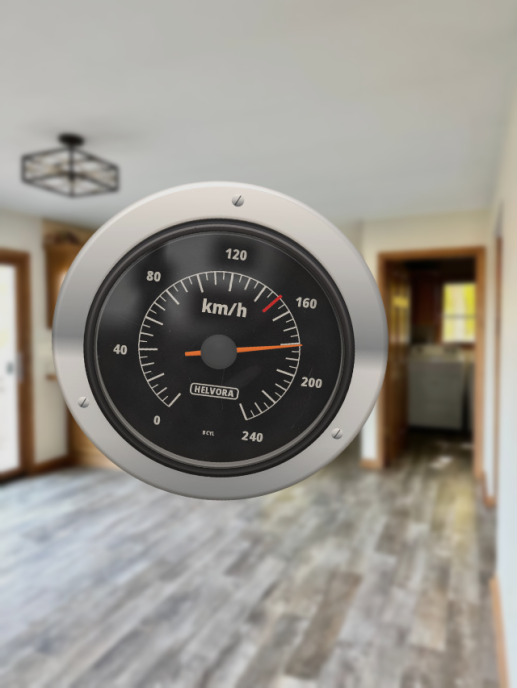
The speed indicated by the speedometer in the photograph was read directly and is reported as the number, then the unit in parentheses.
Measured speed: 180 (km/h)
